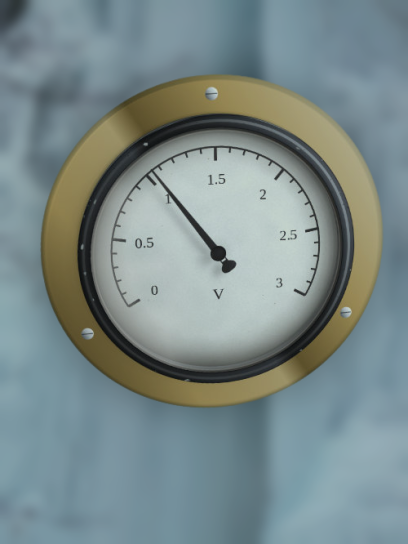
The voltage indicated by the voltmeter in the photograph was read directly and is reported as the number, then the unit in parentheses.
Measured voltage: 1.05 (V)
